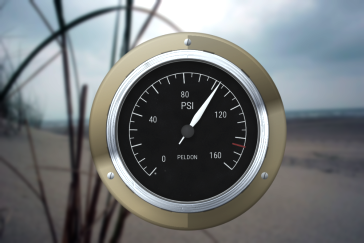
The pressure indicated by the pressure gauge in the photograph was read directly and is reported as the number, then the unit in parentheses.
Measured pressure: 102.5 (psi)
